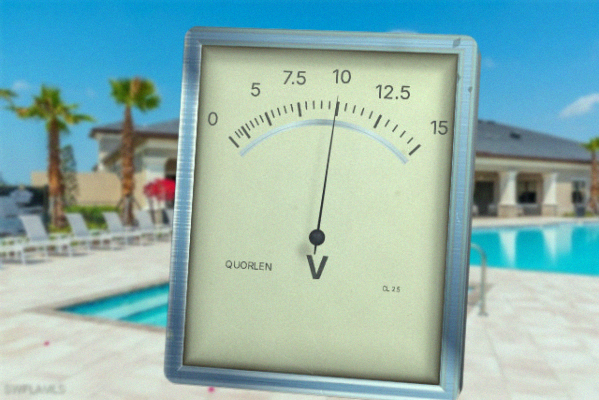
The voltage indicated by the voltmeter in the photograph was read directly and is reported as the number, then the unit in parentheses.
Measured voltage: 10 (V)
